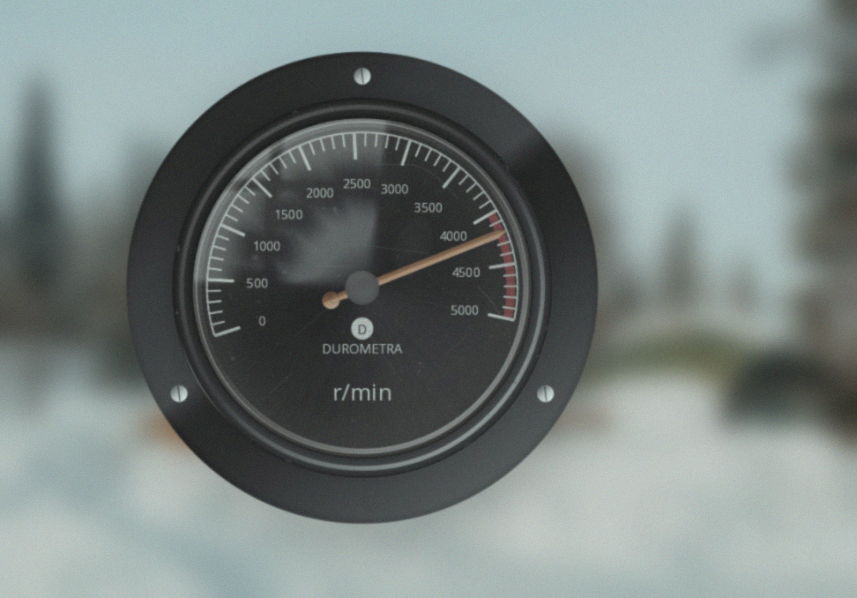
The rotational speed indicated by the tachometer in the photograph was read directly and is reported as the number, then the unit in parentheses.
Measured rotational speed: 4200 (rpm)
